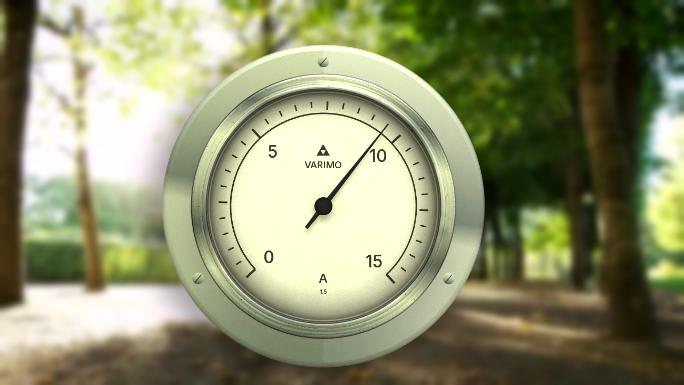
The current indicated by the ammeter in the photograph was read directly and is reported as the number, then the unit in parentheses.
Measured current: 9.5 (A)
